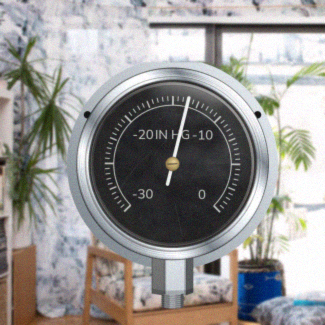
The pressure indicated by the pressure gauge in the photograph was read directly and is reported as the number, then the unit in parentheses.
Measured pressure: -13.5 (inHg)
